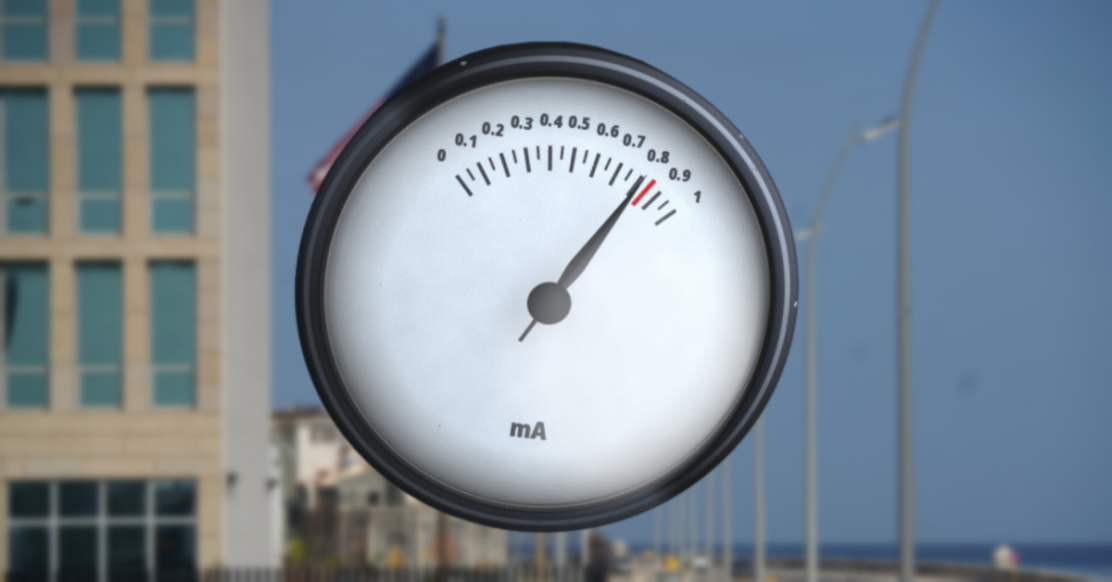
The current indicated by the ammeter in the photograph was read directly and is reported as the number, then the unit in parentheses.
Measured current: 0.8 (mA)
